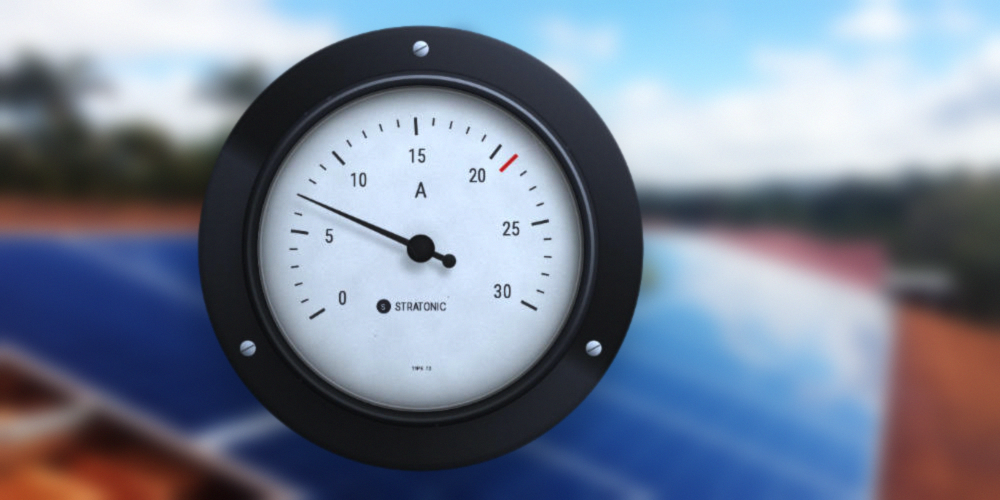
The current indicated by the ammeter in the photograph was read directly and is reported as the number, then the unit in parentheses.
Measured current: 7 (A)
